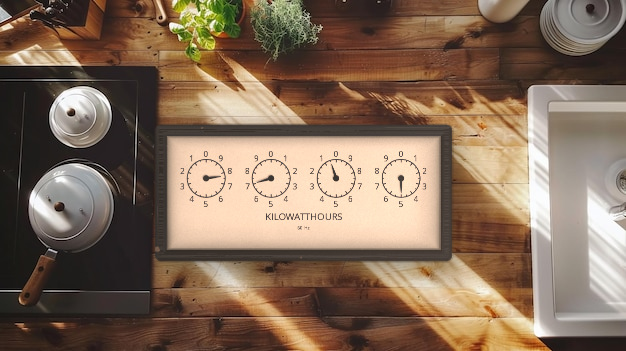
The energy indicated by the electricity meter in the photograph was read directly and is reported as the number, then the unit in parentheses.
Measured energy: 7705 (kWh)
